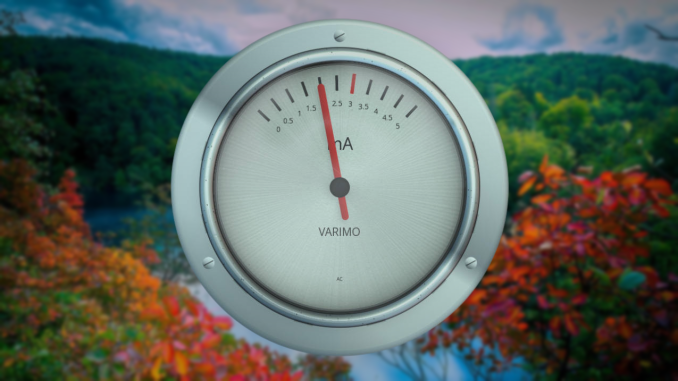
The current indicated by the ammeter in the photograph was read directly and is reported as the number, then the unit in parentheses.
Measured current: 2 (mA)
